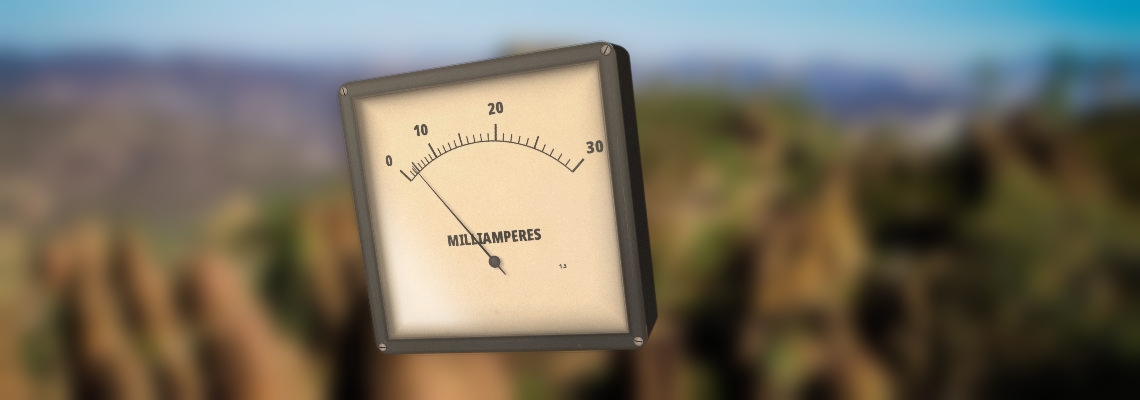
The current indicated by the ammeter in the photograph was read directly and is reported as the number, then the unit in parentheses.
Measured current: 5 (mA)
